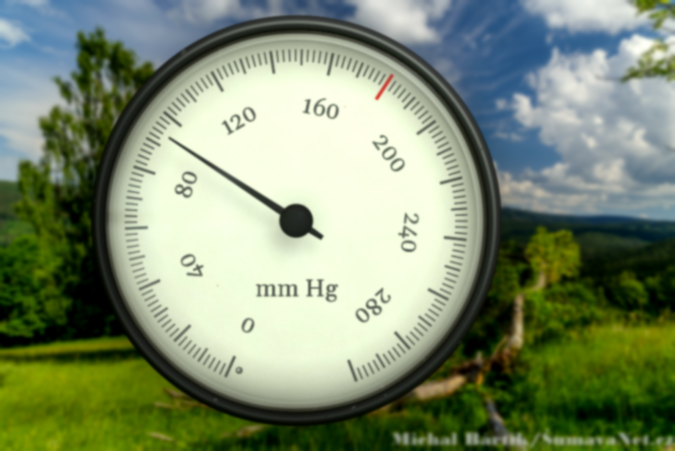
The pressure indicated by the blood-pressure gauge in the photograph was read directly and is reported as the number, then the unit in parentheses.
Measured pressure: 94 (mmHg)
